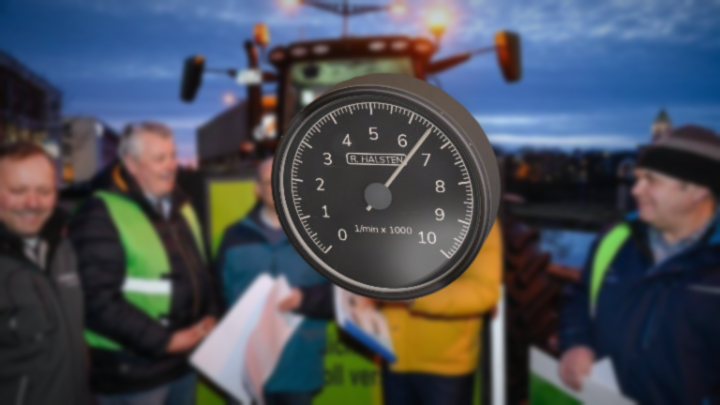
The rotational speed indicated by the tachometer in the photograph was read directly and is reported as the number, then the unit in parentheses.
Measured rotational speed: 6500 (rpm)
